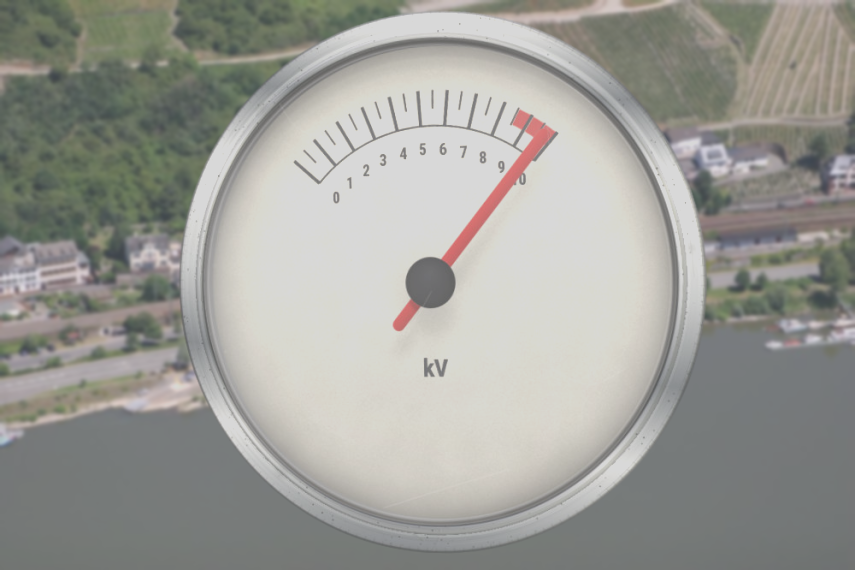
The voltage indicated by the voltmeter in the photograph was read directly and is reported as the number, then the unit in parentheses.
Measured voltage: 9.75 (kV)
